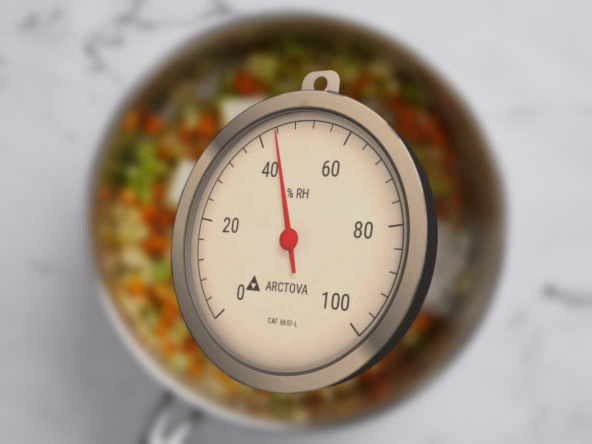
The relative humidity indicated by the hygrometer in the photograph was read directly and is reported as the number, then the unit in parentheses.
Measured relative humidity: 44 (%)
